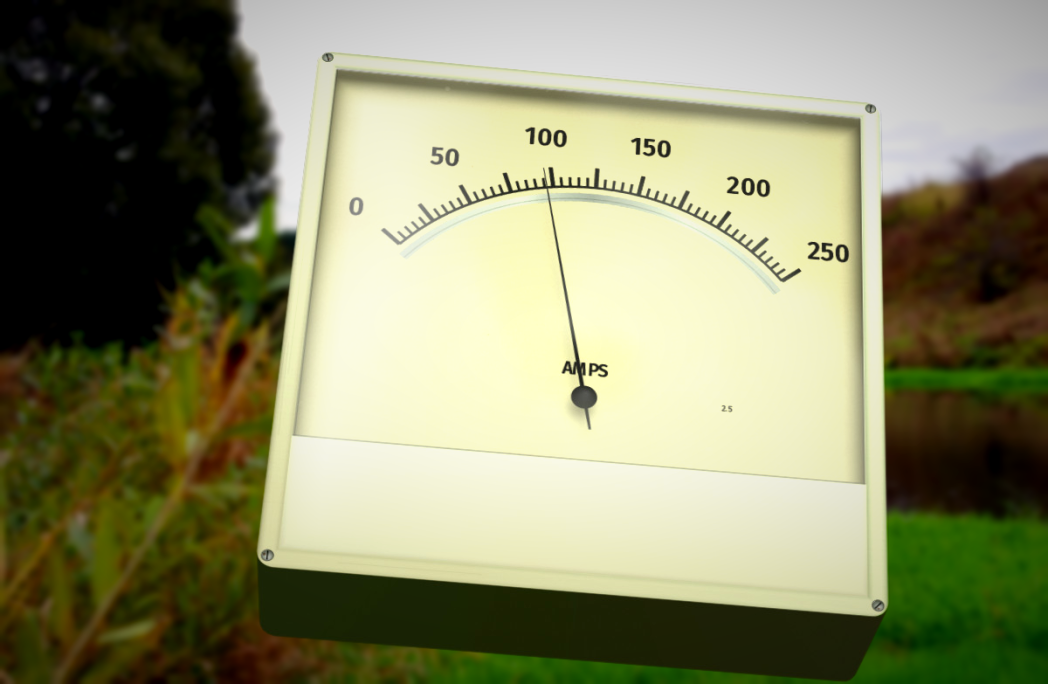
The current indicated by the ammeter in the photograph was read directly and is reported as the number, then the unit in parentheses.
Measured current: 95 (A)
